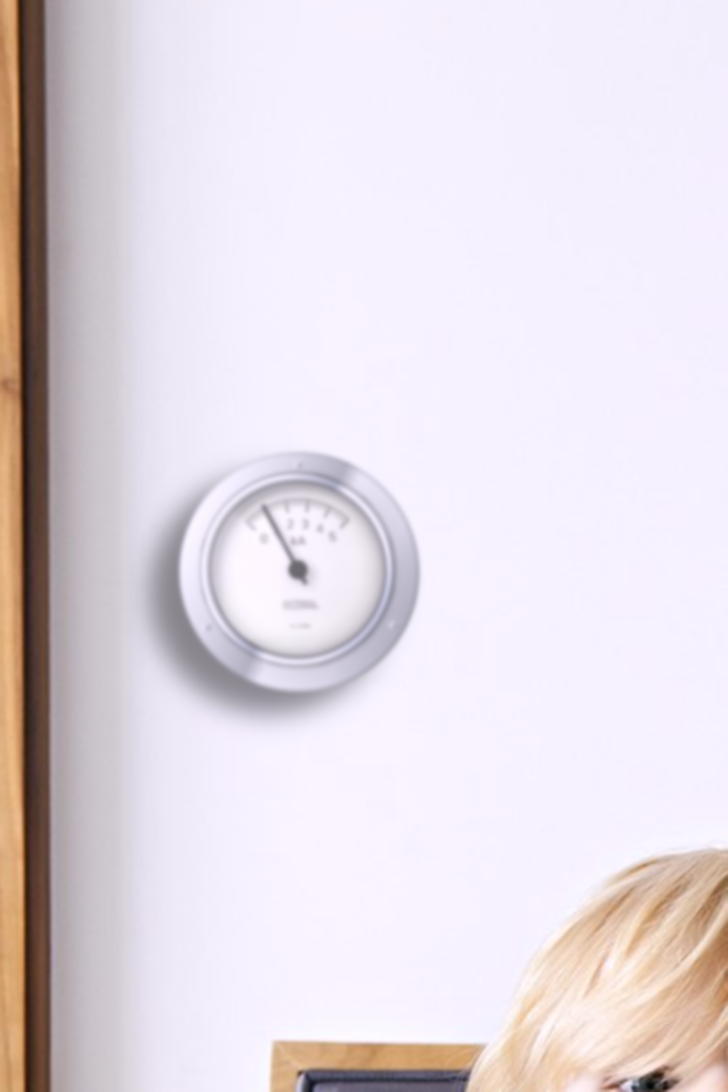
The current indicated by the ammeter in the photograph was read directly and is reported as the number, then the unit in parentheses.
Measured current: 1 (kA)
